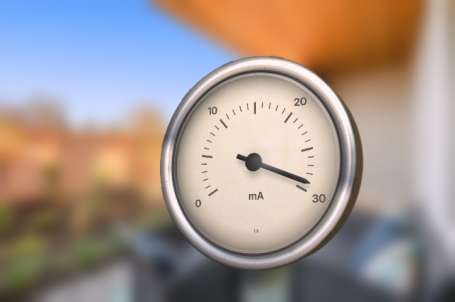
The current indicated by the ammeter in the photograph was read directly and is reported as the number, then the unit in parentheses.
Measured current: 29 (mA)
